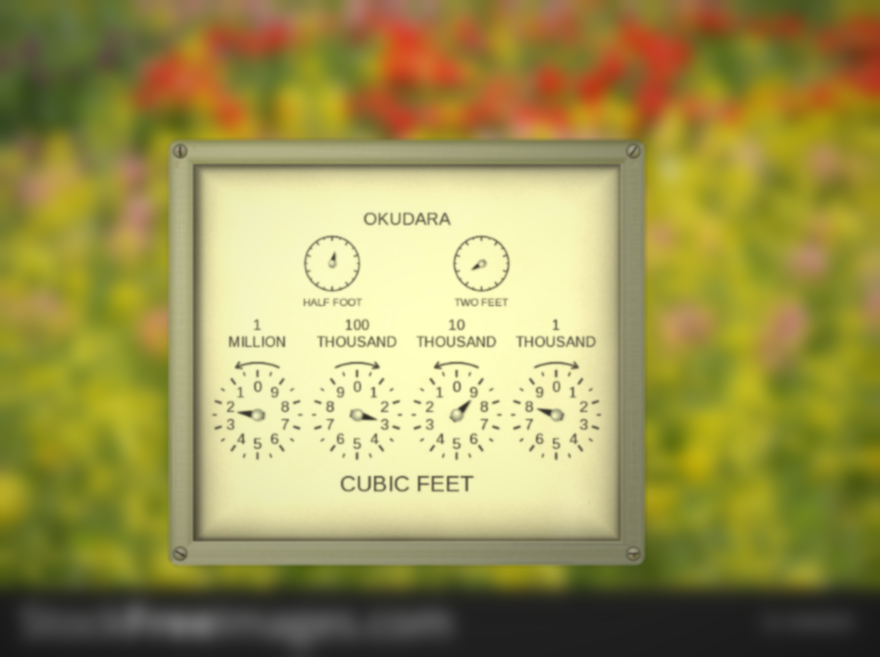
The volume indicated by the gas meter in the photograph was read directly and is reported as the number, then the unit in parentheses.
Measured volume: 228800 (ft³)
